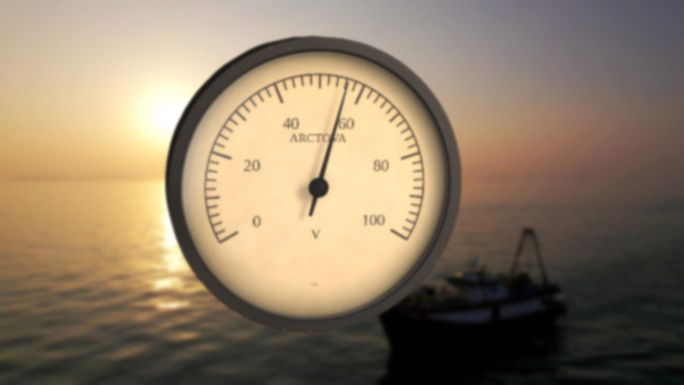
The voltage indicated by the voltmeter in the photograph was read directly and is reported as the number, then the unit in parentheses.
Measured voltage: 56 (V)
